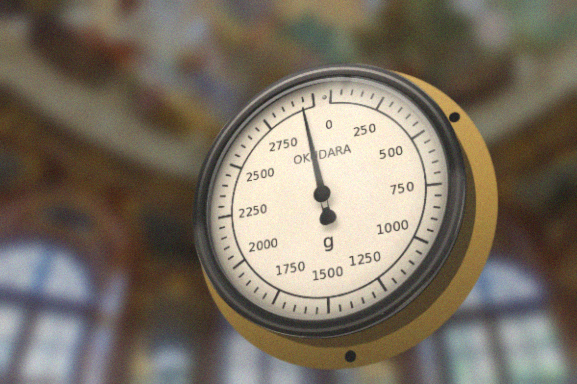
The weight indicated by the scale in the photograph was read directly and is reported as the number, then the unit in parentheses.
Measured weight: 2950 (g)
